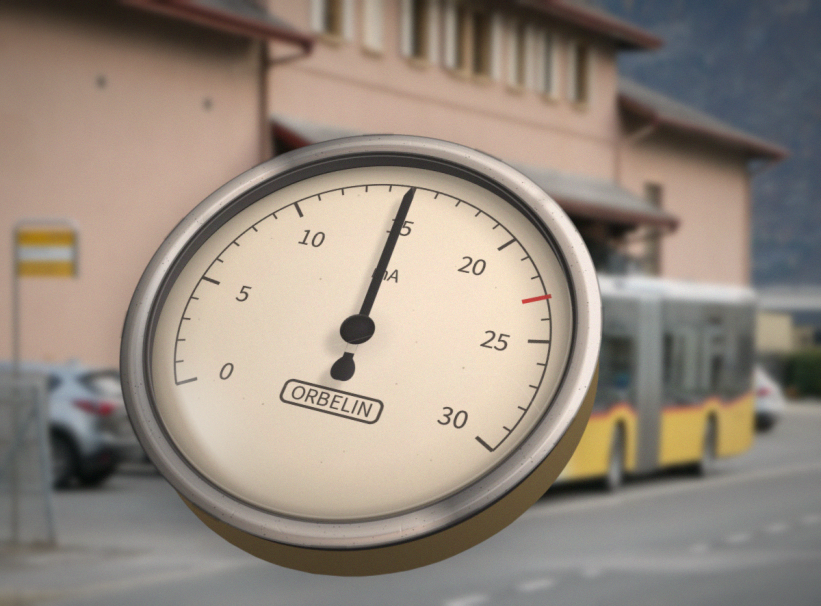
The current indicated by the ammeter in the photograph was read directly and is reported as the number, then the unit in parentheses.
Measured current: 15 (mA)
